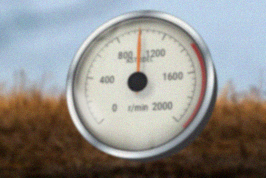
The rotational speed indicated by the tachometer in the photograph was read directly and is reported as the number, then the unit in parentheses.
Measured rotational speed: 1000 (rpm)
